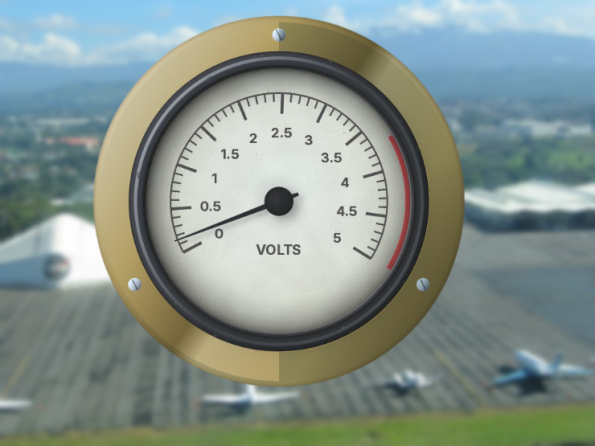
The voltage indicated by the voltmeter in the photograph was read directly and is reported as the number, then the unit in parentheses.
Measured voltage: 0.15 (V)
